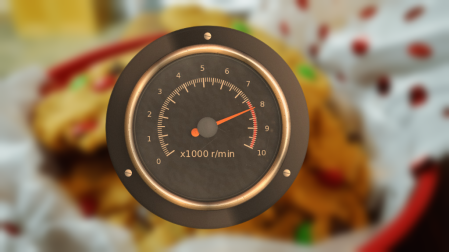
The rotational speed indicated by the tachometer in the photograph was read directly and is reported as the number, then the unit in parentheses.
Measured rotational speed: 8000 (rpm)
